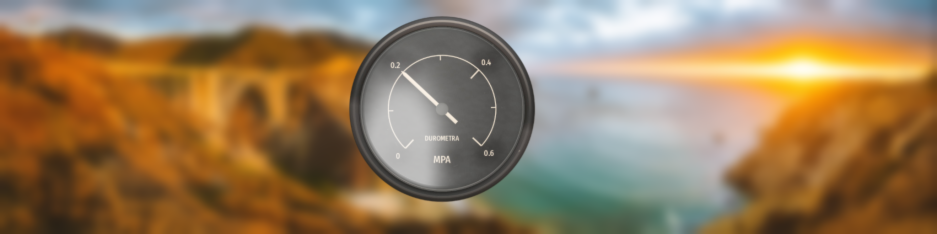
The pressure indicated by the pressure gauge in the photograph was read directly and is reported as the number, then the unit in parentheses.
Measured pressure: 0.2 (MPa)
